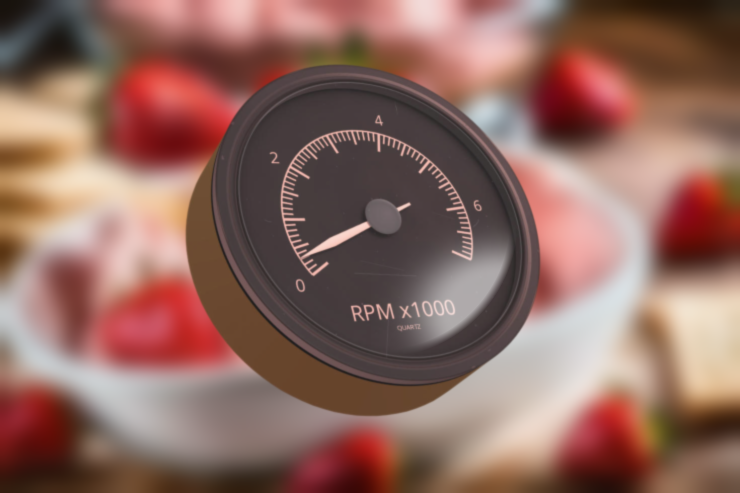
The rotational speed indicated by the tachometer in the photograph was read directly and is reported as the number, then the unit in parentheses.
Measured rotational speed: 300 (rpm)
